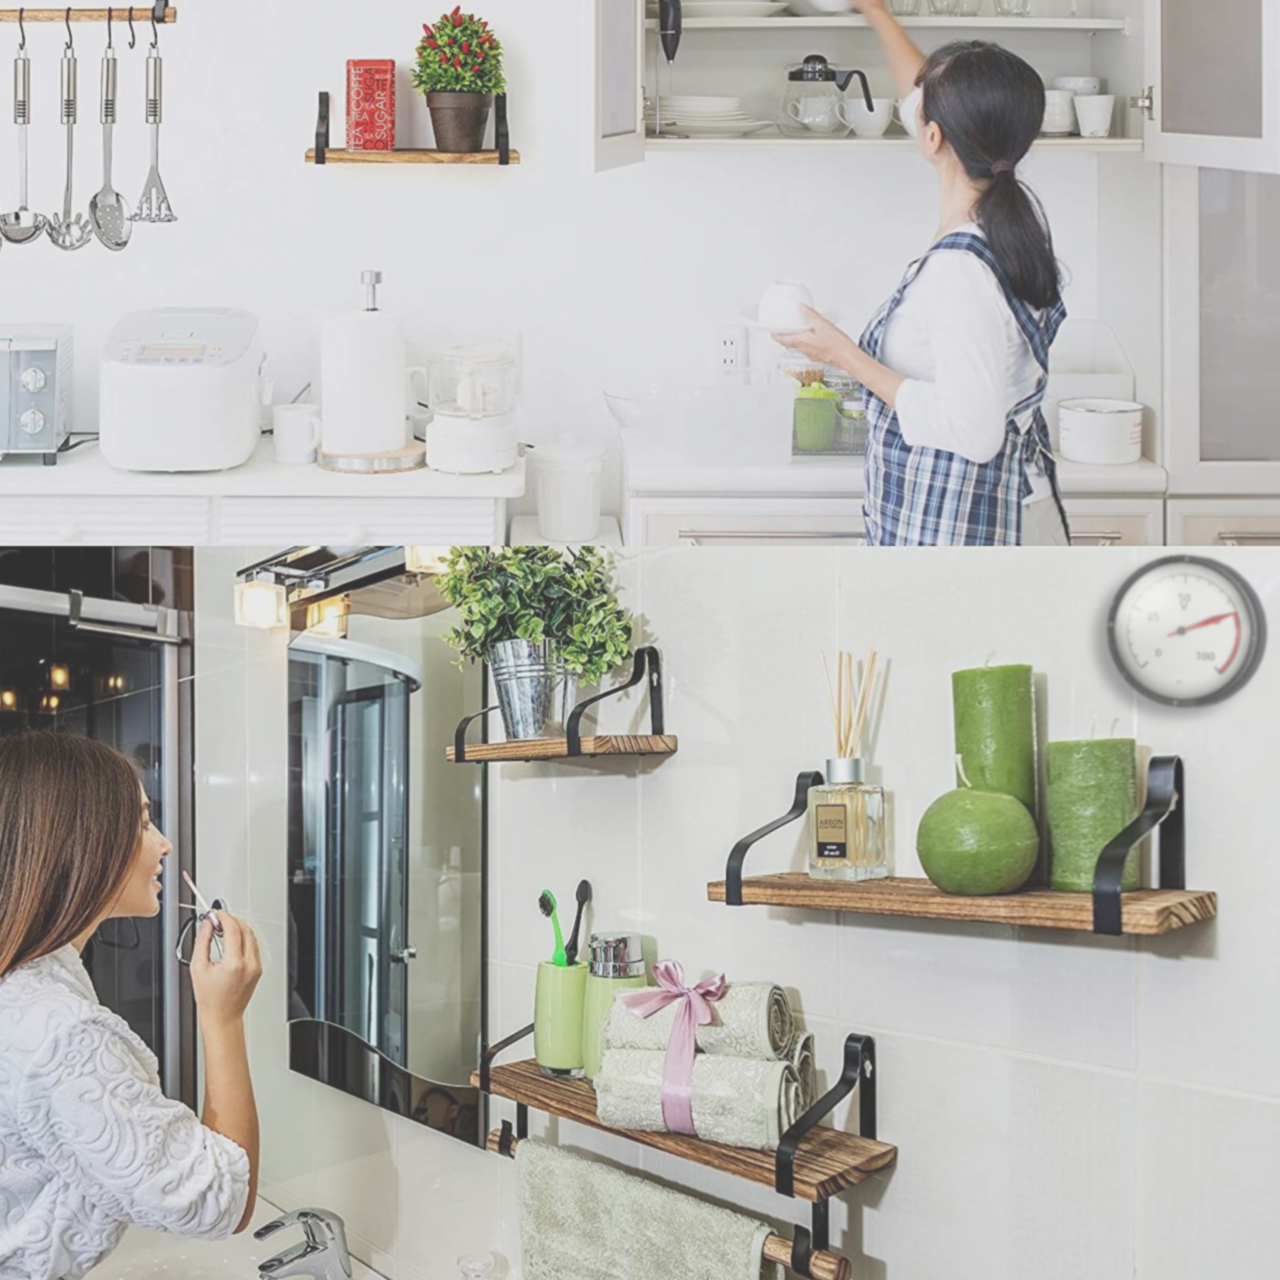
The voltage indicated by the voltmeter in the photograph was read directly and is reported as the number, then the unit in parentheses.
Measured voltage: 75 (V)
